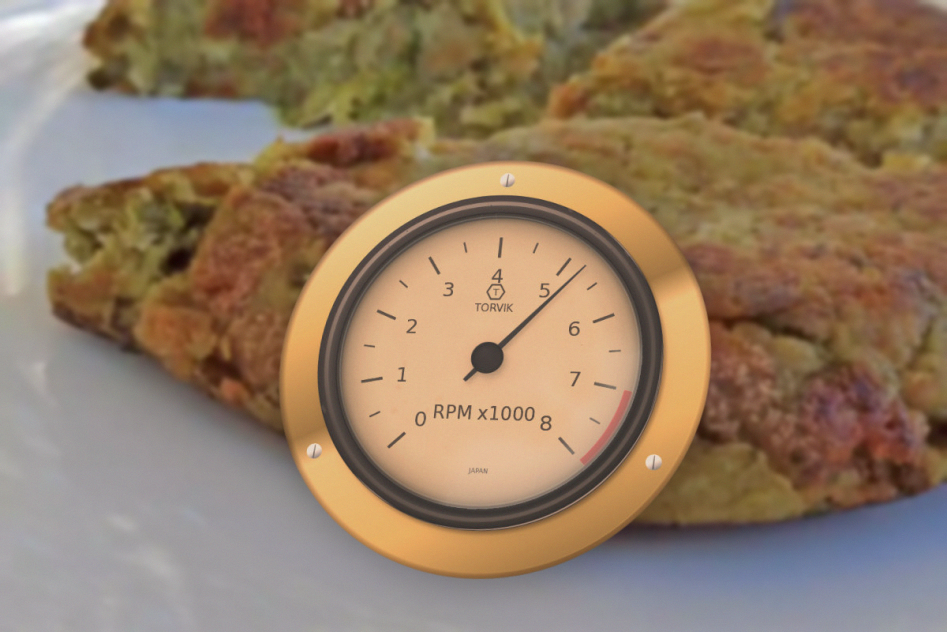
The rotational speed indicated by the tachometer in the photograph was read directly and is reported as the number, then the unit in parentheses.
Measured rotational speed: 5250 (rpm)
